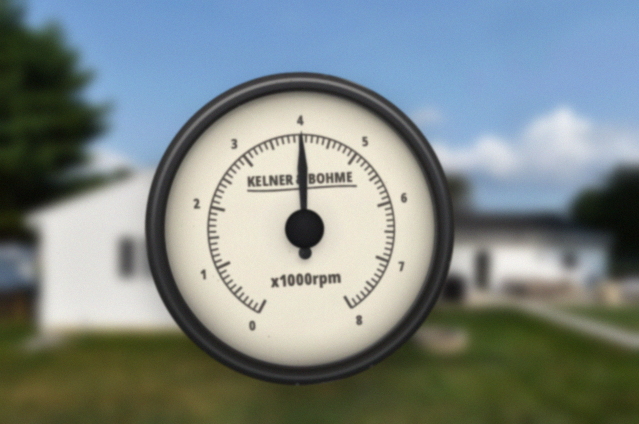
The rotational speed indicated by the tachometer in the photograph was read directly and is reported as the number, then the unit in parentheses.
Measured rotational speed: 4000 (rpm)
